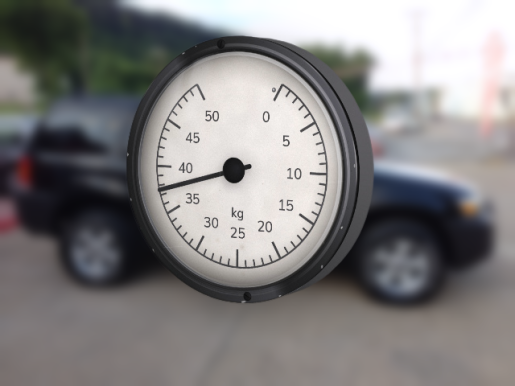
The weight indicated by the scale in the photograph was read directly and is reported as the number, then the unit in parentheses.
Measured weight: 37.5 (kg)
